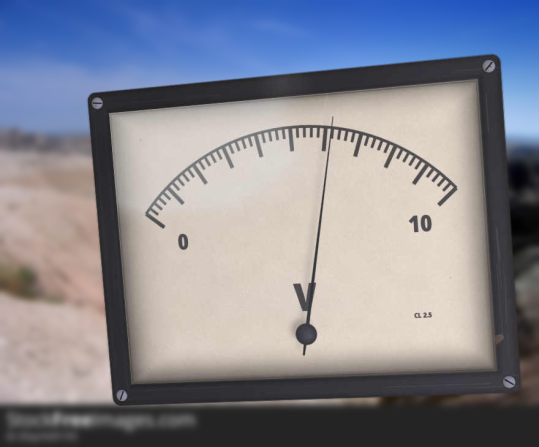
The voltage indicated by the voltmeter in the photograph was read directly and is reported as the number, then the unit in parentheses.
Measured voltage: 6.2 (V)
